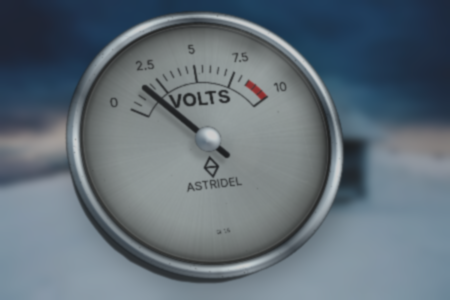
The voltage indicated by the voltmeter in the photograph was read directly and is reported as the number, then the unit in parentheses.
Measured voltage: 1.5 (V)
